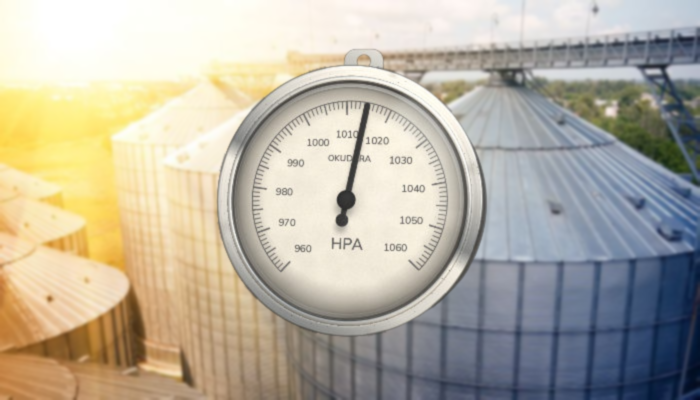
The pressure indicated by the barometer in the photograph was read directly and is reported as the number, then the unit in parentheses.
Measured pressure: 1015 (hPa)
